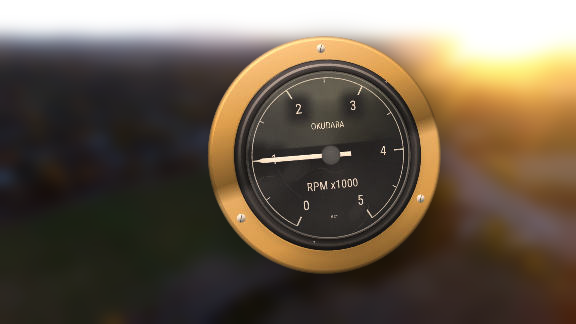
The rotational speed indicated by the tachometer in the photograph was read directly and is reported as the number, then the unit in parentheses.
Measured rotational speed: 1000 (rpm)
